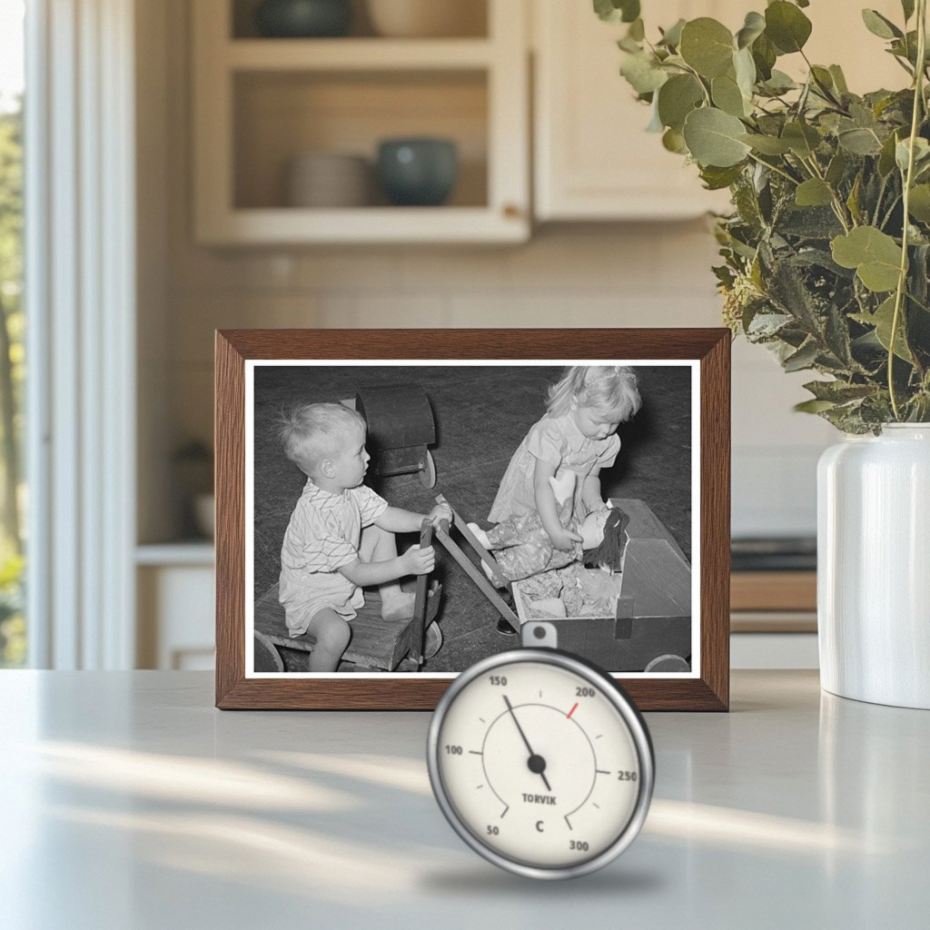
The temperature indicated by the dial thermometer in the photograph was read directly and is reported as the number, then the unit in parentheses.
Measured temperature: 150 (°C)
